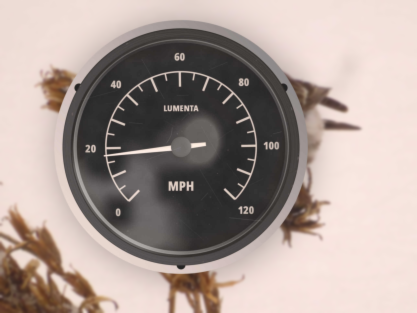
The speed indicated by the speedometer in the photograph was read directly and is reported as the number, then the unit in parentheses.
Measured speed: 17.5 (mph)
